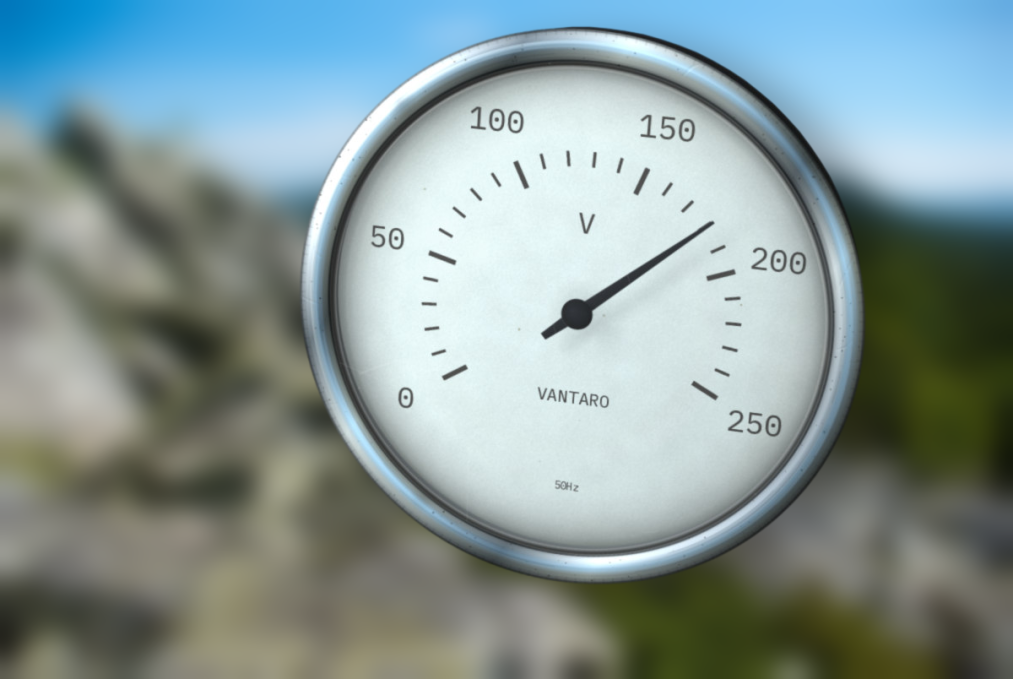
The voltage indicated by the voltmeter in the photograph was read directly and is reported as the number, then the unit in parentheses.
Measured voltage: 180 (V)
